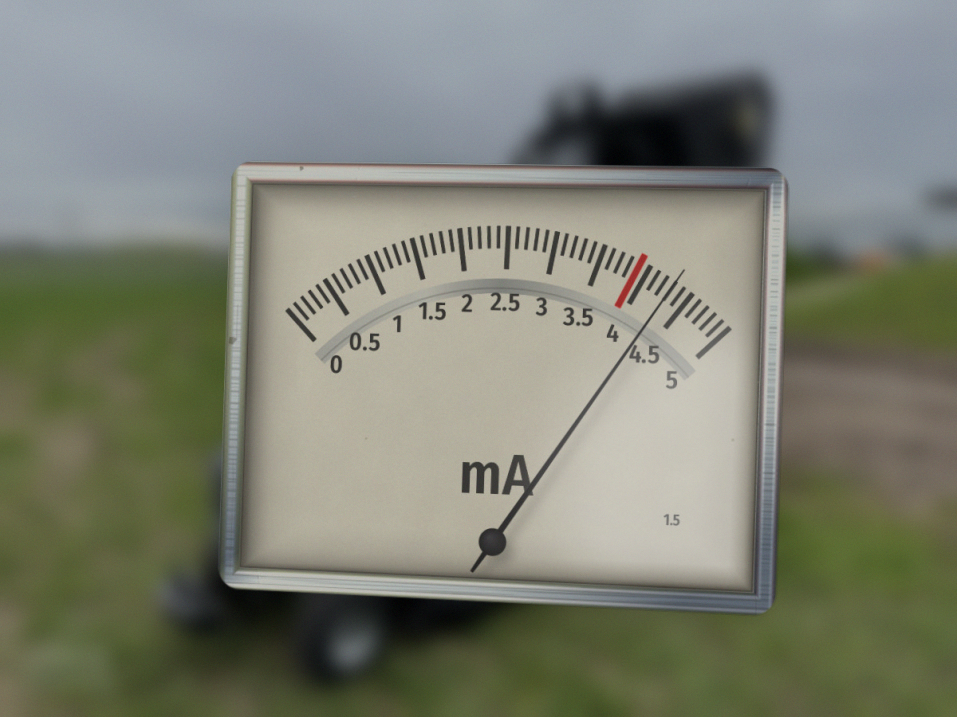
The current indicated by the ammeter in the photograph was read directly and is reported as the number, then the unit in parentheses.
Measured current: 4.3 (mA)
